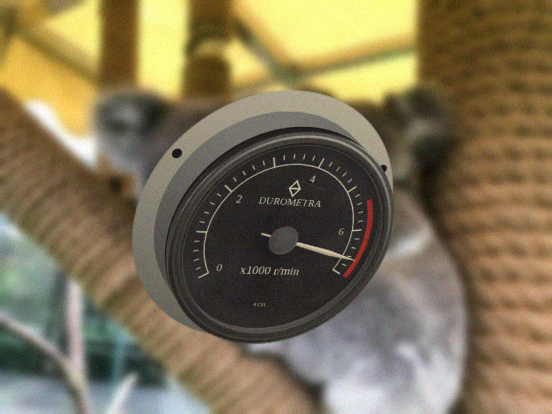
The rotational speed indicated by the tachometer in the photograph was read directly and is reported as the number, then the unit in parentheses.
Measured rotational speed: 6600 (rpm)
